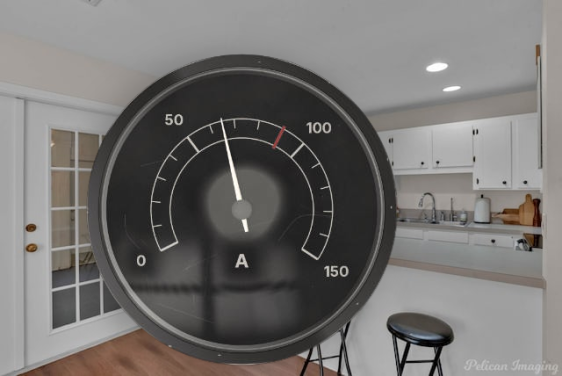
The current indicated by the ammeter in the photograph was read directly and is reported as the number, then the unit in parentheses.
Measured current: 65 (A)
